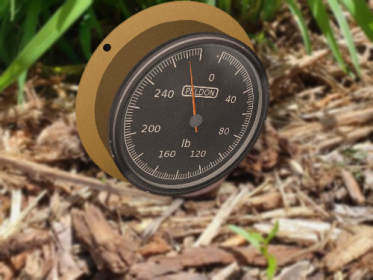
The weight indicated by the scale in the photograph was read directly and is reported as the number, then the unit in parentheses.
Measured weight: 270 (lb)
